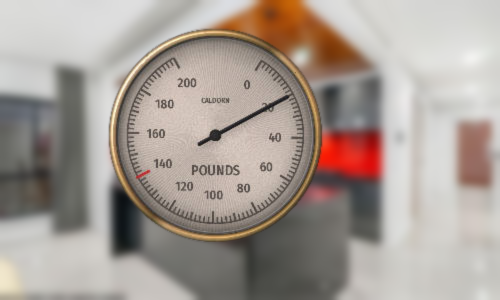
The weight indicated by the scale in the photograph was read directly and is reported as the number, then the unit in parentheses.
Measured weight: 20 (lb)
